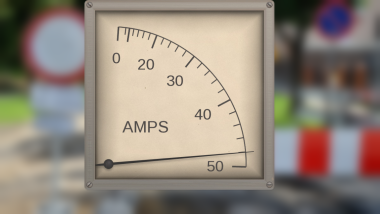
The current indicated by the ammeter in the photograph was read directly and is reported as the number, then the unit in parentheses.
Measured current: 48 (A)
